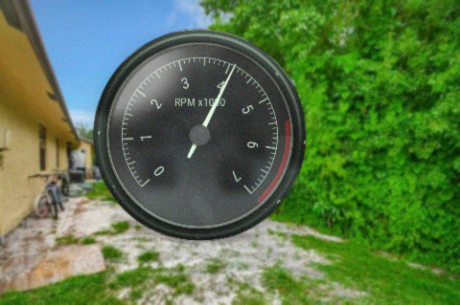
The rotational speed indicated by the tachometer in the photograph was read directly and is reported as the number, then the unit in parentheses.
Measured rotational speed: 4100 (rpm)
